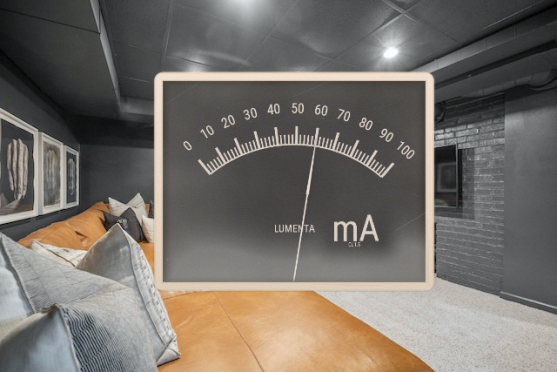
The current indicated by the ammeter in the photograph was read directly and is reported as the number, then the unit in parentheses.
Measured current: 60 (mA)
